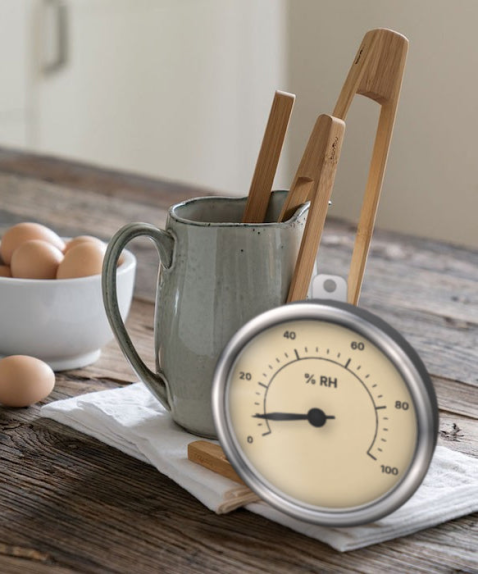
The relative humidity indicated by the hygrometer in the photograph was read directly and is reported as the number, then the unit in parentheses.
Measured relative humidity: 8 (%)
